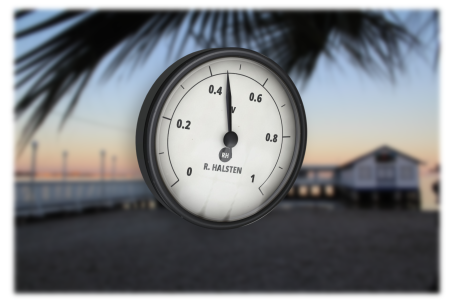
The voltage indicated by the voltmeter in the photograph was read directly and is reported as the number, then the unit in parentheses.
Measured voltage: 0.45 (V)
